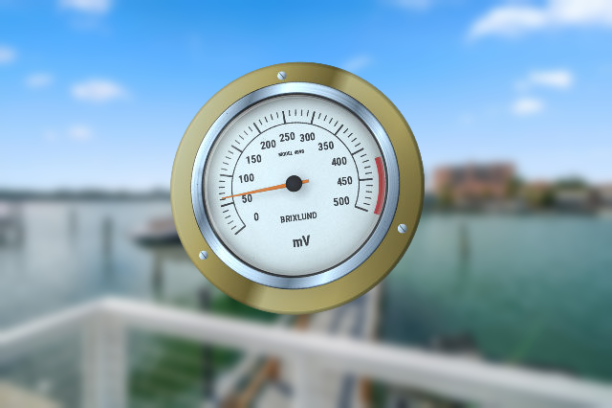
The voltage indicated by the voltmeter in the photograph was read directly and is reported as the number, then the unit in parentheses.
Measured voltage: 60 (mV)
